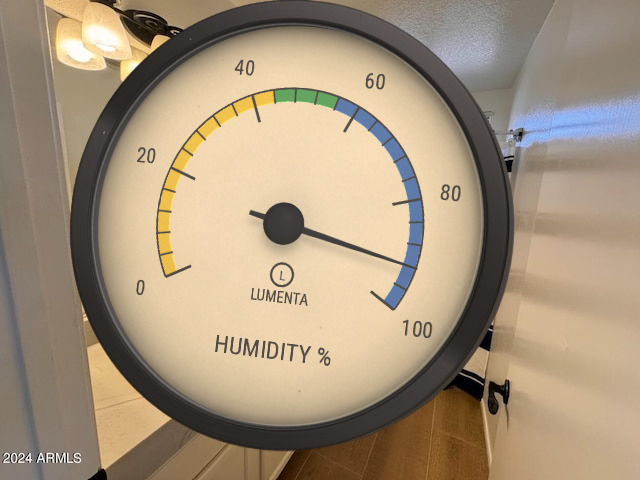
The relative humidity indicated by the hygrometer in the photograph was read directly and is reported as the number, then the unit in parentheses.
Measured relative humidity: 92 (%)
